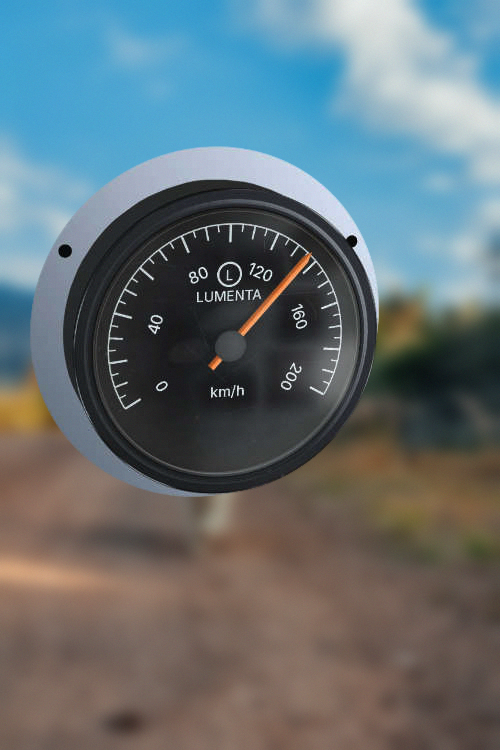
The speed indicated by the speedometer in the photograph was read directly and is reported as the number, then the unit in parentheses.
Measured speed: 135 (km/h)
